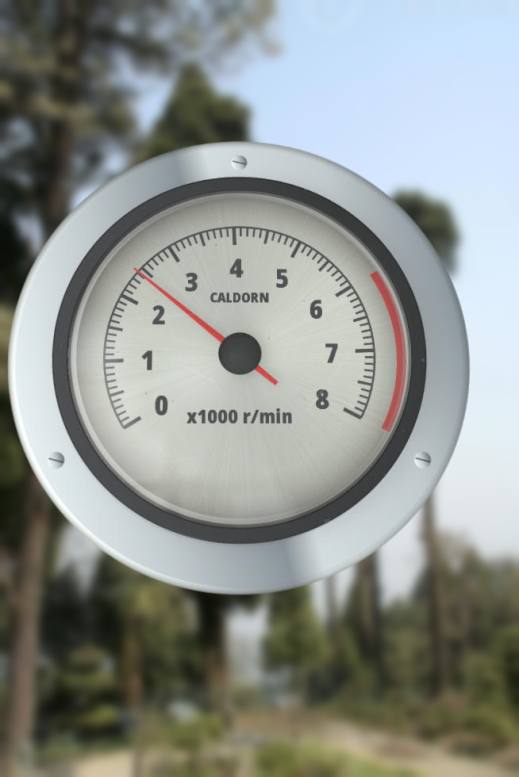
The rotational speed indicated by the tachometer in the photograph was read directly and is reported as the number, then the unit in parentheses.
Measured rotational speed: 2400 (rpm)
